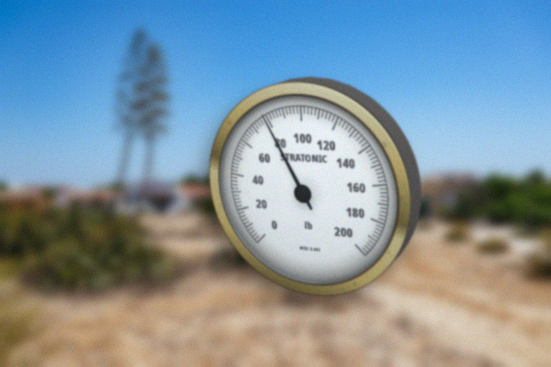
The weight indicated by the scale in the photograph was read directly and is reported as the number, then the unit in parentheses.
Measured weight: 80 (lb)
